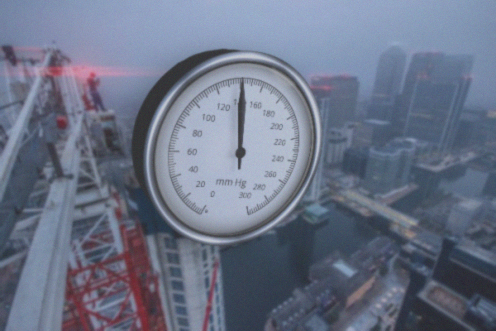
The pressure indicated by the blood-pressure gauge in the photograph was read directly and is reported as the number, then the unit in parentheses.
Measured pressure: 140 (mmHg)
